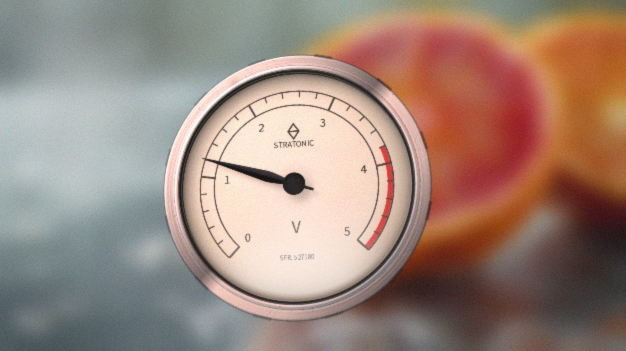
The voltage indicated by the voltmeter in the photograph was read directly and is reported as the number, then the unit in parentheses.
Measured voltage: 1.2 (V)
